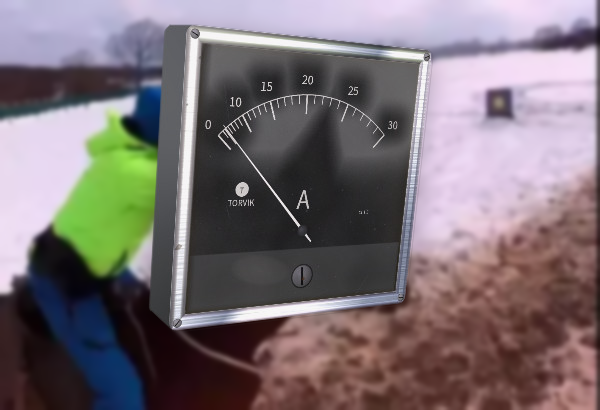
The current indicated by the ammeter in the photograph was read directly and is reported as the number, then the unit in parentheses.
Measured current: 5 (A)
